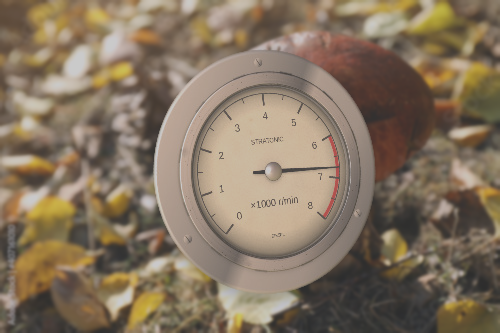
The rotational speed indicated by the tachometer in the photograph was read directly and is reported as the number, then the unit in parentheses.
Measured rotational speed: 6750 (rpm)
